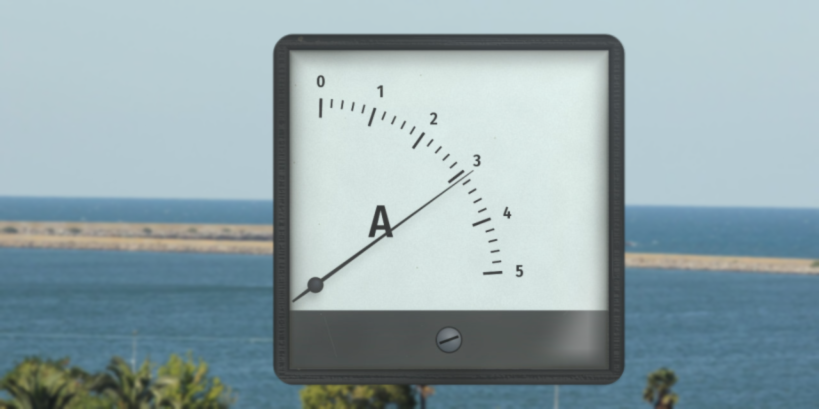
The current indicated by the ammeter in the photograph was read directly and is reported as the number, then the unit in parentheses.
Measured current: 3.1 (A)
